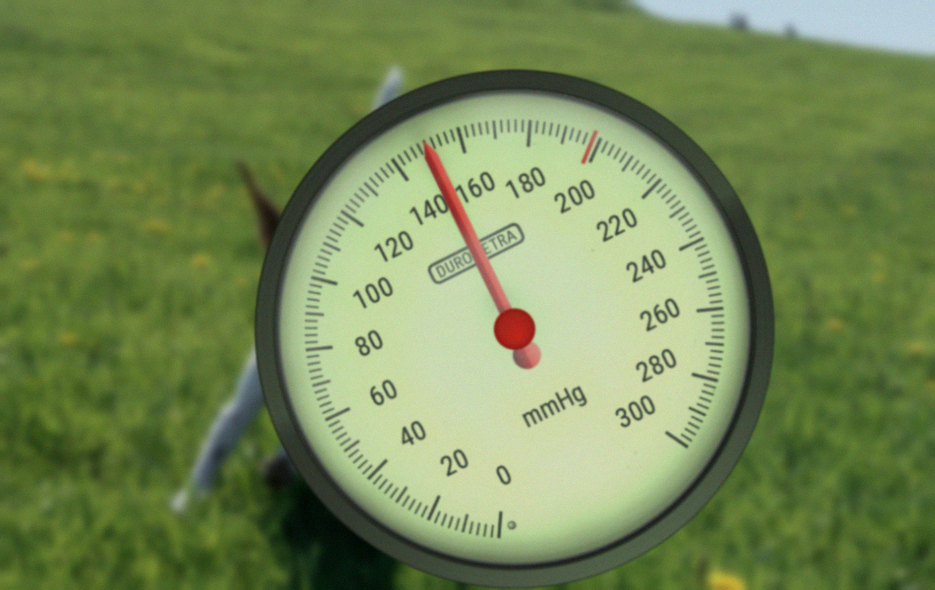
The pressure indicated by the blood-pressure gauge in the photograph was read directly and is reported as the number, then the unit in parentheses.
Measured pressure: 150 (mmHg)
